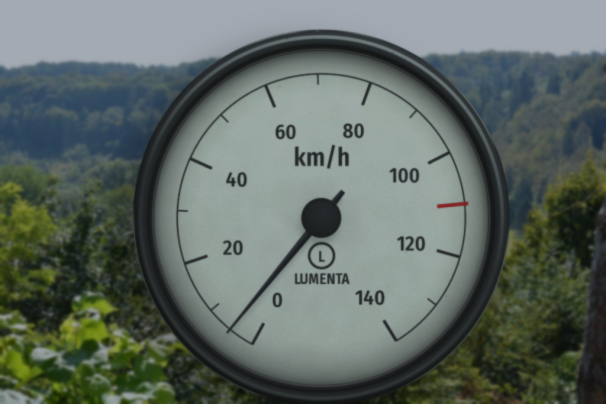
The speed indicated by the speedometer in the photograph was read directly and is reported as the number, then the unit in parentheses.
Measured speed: 5 (km/h)
